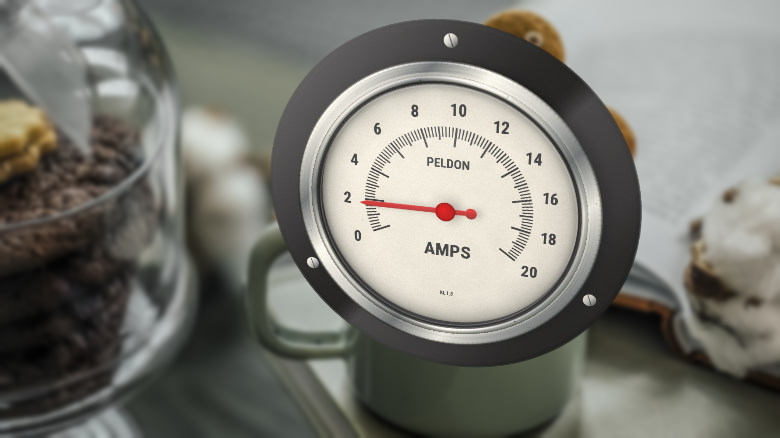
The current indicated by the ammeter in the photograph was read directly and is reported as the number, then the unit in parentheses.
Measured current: 2 (A)
